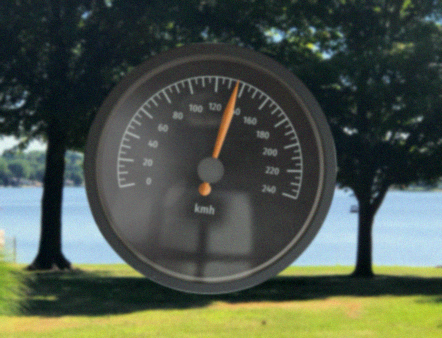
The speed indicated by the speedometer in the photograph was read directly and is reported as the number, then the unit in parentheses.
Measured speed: 135 (km/h)
